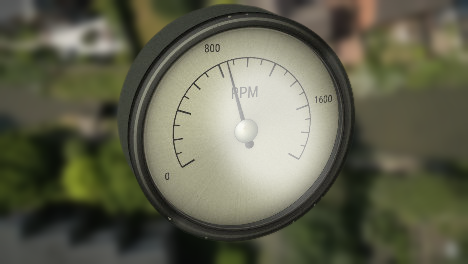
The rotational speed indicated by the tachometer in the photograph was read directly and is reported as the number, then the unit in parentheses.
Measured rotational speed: 850 (rpm)
